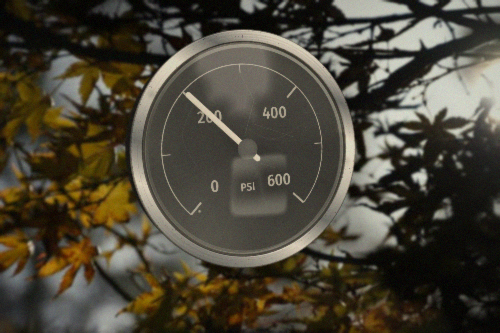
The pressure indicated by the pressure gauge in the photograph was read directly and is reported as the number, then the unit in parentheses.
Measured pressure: 200 (psi)
